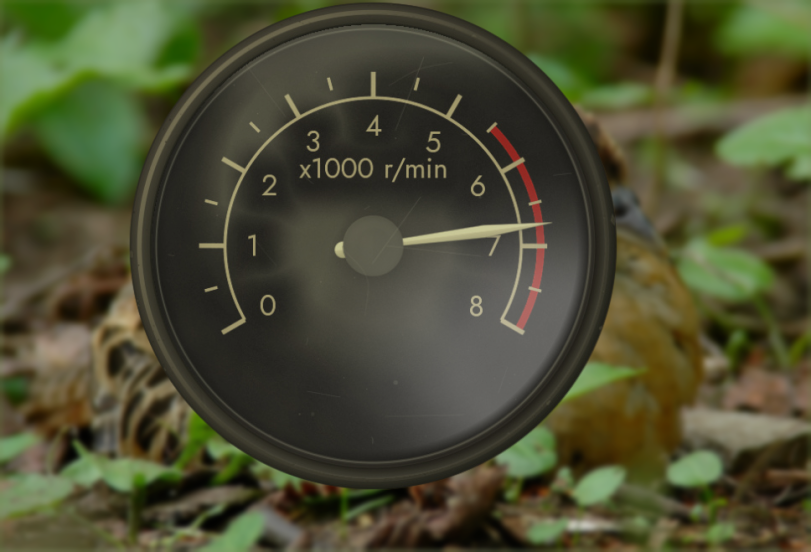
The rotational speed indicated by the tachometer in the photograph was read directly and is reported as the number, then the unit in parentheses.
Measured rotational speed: 6750 (rpm)
